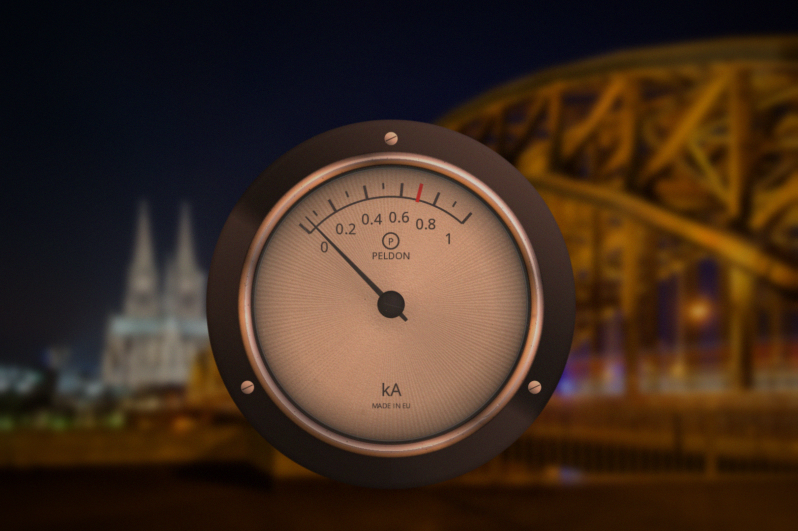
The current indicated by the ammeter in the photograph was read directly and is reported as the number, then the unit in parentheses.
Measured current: 0.05 (kA)
